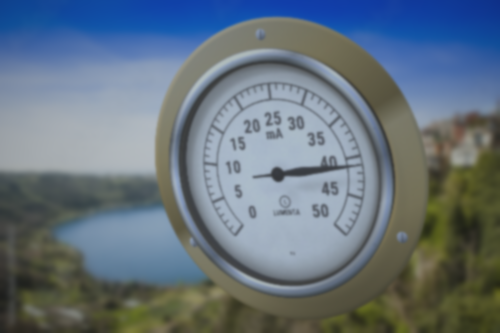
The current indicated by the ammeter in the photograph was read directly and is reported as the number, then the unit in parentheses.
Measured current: 41 (mA)
